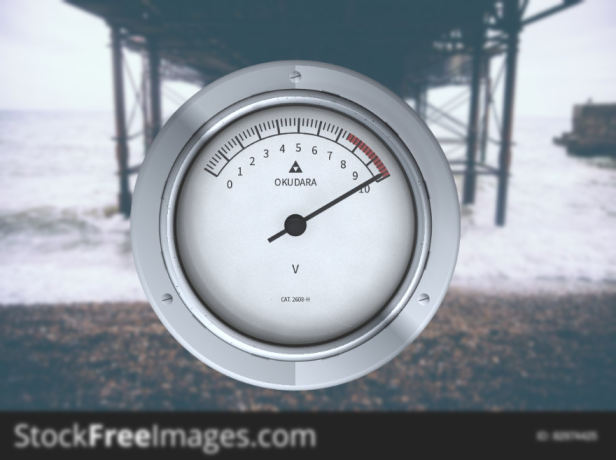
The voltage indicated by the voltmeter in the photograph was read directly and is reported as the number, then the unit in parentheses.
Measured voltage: 9.8 (V)
